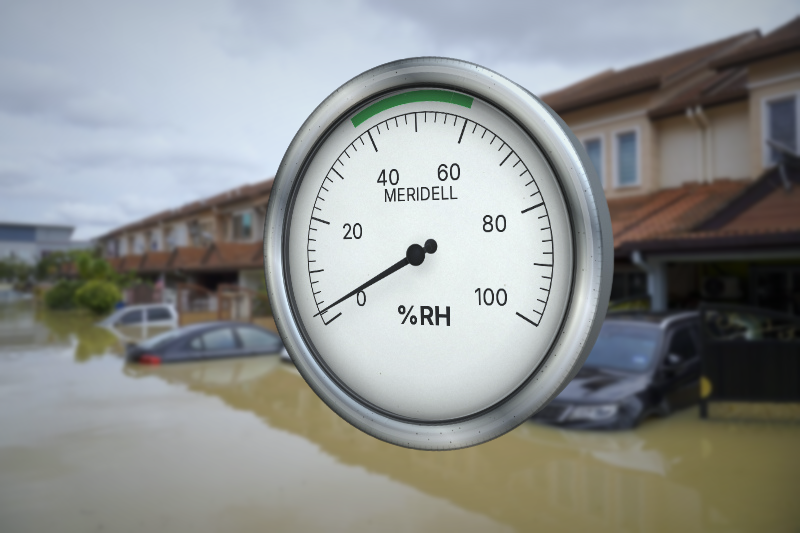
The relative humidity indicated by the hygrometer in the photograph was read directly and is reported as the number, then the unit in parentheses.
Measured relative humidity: 2 (%)
